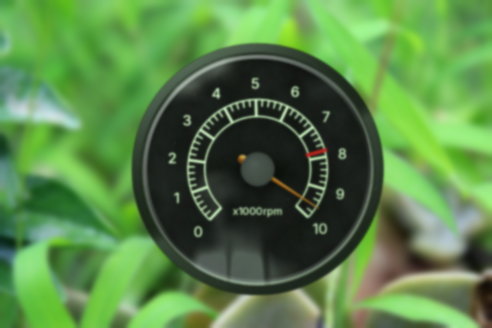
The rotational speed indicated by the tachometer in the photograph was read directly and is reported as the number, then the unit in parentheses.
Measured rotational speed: 9600 (rpm)
